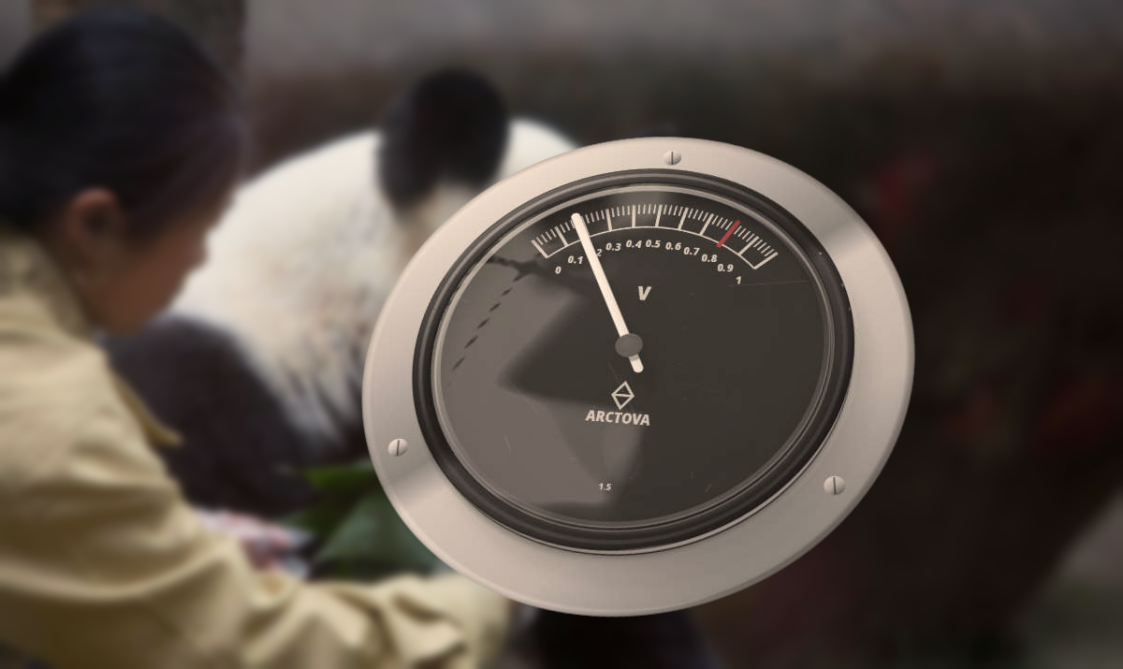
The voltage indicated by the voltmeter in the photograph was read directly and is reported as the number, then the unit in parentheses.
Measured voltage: 0.18 (V)
